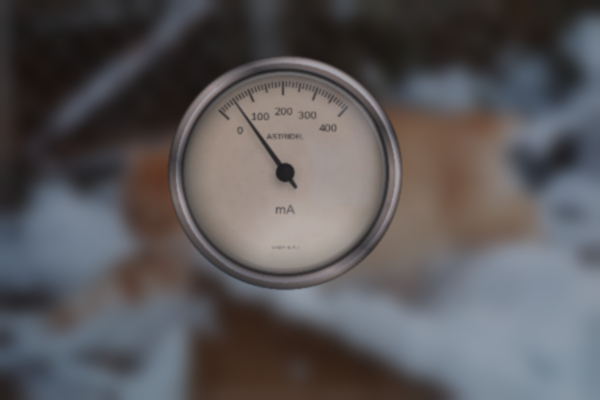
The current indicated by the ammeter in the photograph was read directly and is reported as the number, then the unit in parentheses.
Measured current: 50 (mA)
